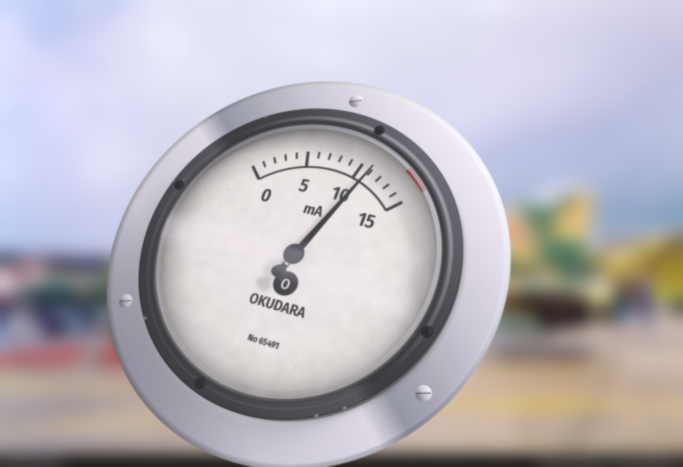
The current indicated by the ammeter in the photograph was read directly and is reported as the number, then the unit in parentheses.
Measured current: 11 (mA)
